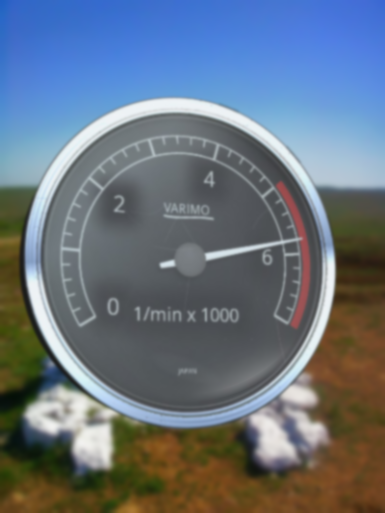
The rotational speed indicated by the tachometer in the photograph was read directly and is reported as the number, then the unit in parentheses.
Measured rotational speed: 5800 (rpm)
